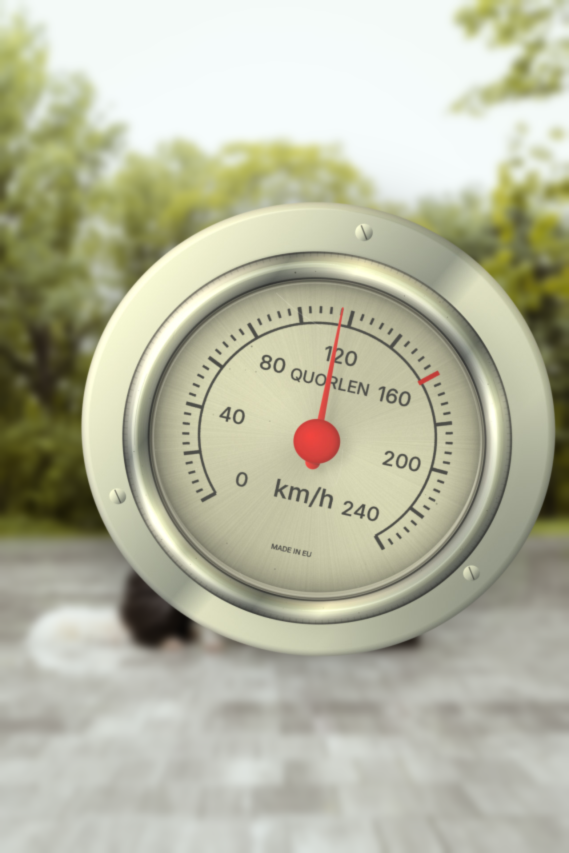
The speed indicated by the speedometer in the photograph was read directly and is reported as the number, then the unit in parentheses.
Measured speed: 116 (km/h)
